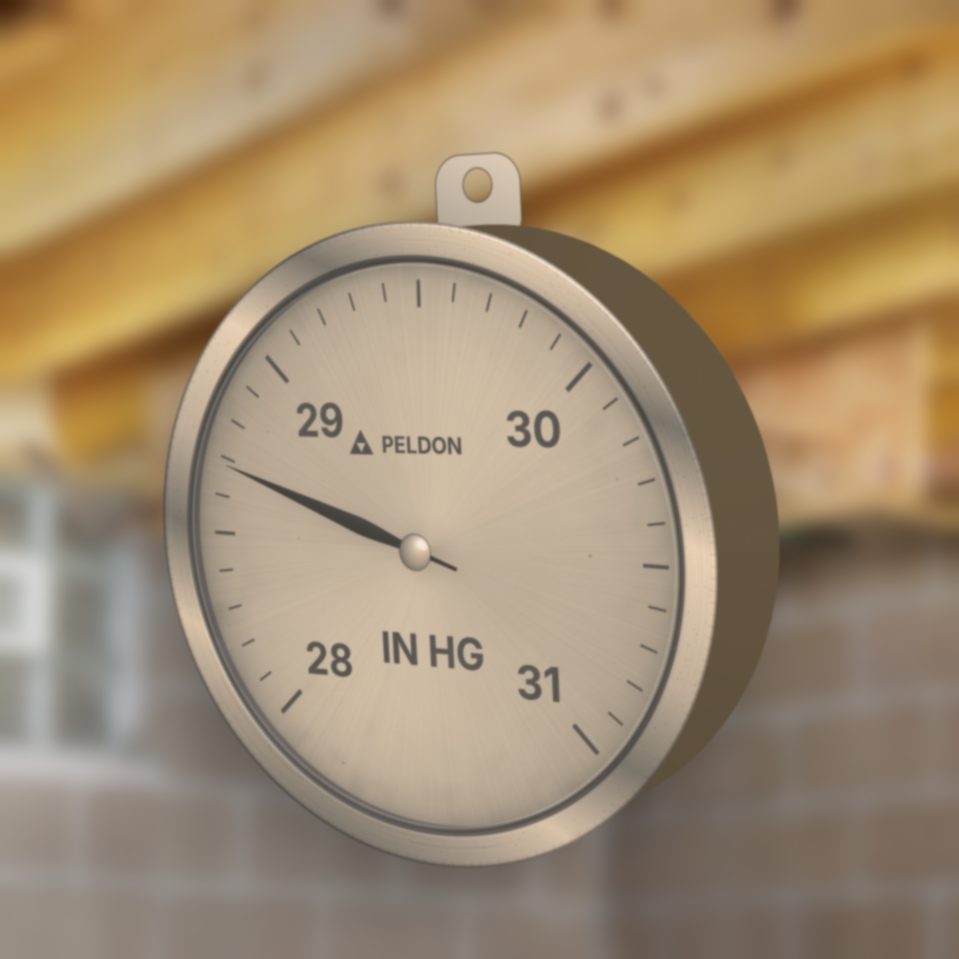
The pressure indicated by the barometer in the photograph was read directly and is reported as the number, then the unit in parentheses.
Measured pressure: 28.7 (inHg)
